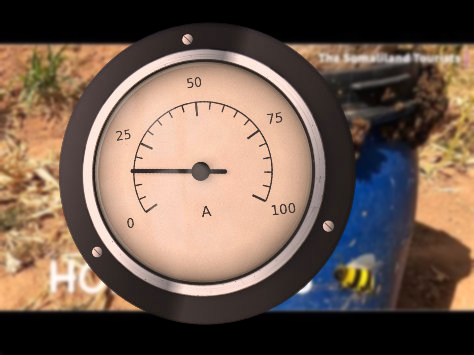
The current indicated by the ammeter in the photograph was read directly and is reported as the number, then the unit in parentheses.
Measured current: 15 (A)
